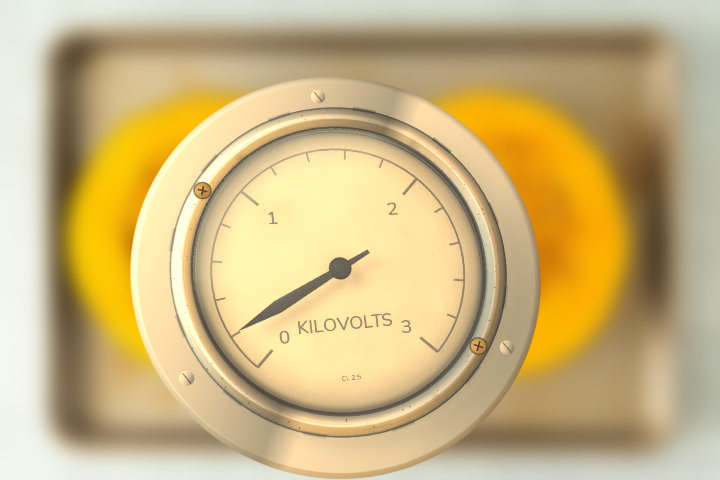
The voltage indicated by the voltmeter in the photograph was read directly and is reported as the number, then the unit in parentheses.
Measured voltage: 0.2 (kV)
